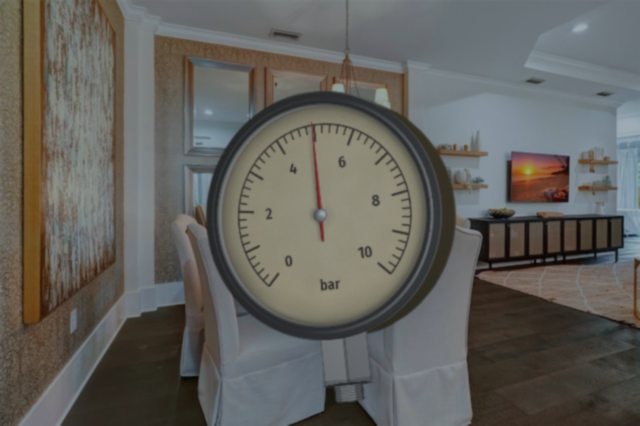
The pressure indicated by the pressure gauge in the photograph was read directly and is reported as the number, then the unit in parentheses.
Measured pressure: 5 (bar)
